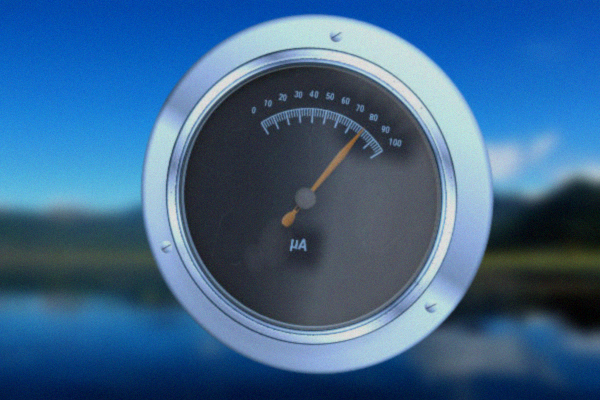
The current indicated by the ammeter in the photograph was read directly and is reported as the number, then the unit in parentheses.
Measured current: 80 (µA)
